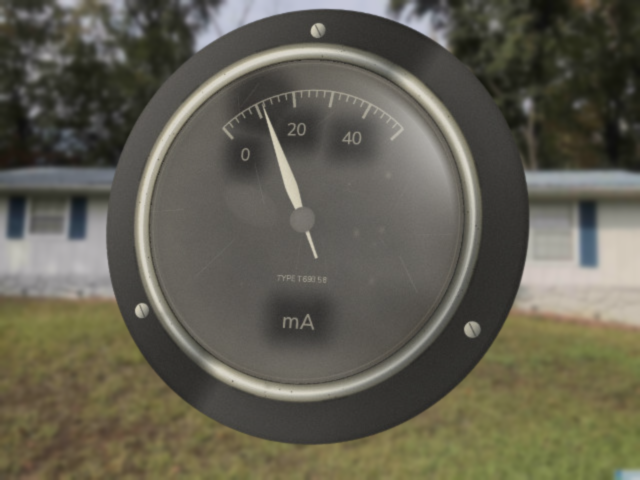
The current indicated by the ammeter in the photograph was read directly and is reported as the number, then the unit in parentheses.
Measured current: 12 (mA)
